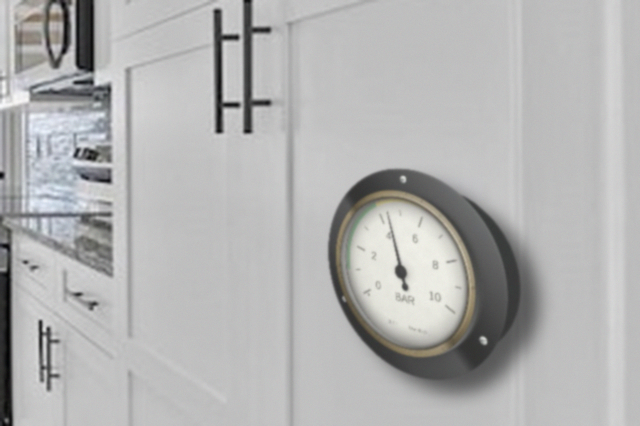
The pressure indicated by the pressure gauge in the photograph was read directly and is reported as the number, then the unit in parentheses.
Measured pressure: 4.5 (bar)
